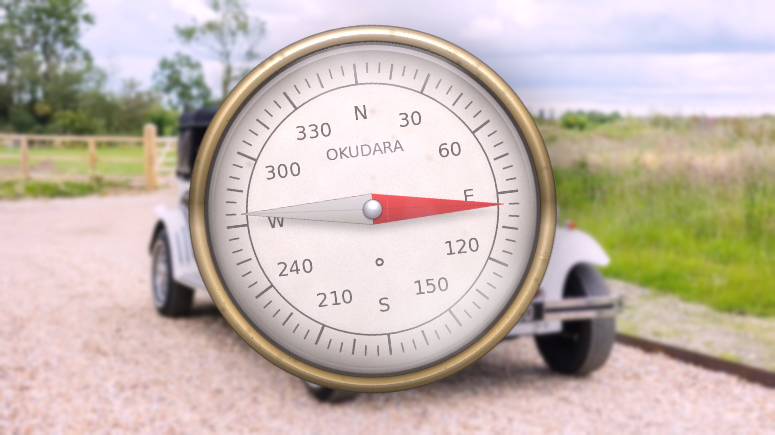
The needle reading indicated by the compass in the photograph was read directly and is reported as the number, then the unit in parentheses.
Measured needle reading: 95 (°)
